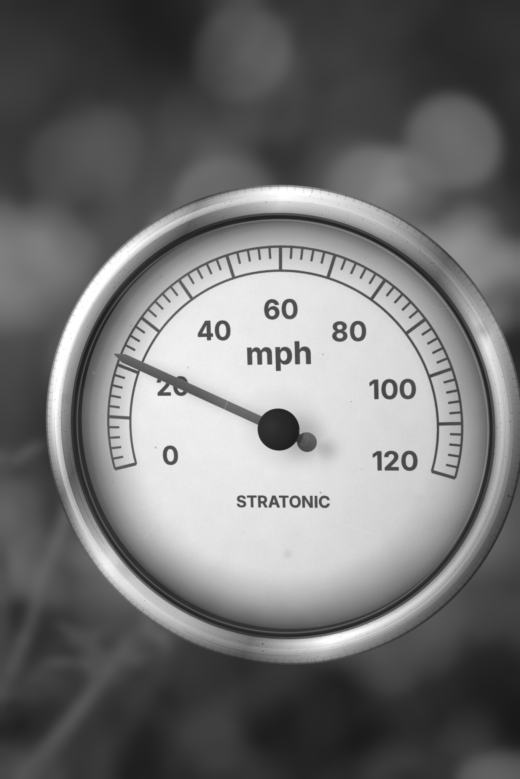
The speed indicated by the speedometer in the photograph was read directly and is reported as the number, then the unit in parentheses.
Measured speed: 22 (mph)
